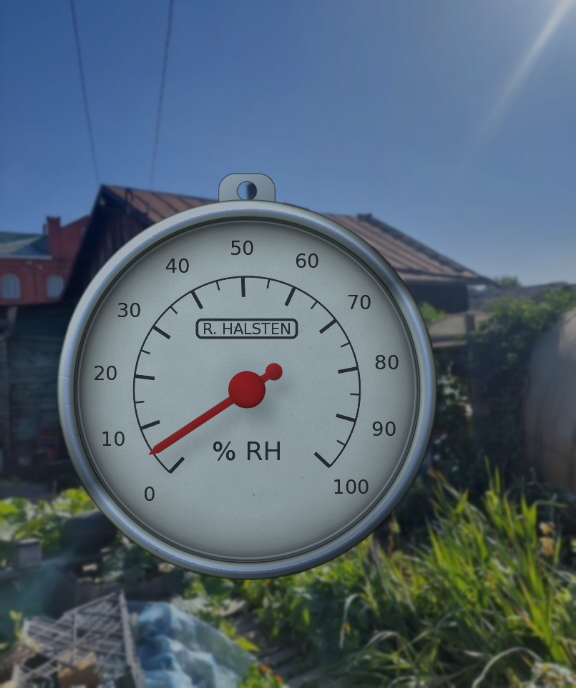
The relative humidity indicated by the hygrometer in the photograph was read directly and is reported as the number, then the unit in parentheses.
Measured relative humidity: 5 (%)
